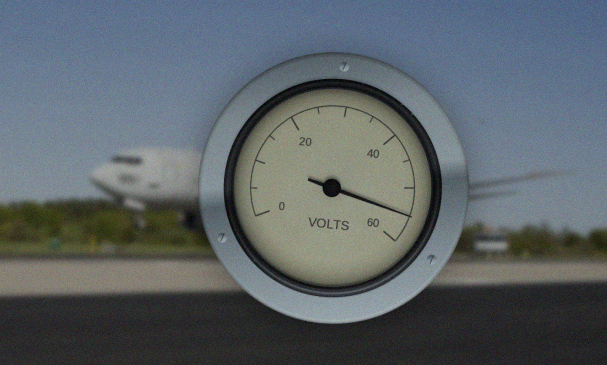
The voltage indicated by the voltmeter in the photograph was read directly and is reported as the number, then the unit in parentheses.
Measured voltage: 55 (V)
